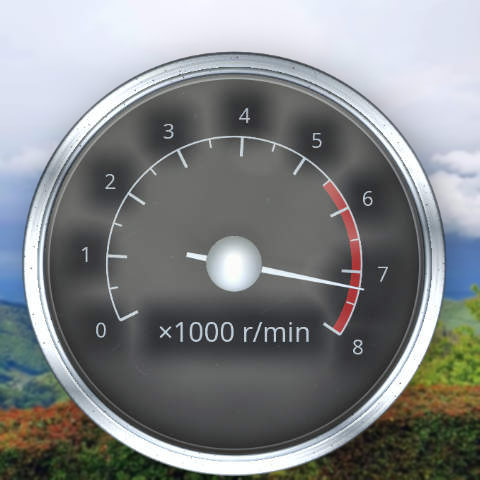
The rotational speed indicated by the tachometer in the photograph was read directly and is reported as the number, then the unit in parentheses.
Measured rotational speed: 7250 (rpm)
